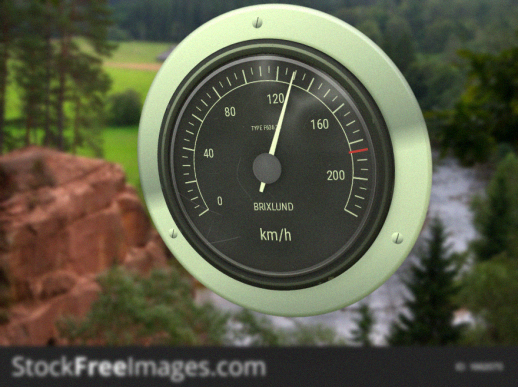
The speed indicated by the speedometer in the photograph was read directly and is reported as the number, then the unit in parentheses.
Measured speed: 130 (km/h)
